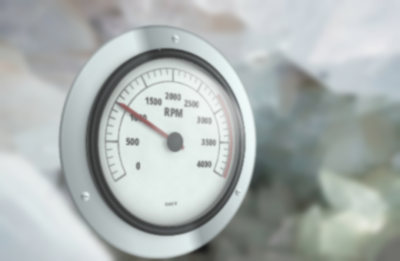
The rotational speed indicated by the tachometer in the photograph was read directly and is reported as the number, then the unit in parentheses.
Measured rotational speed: 1000 (rpm)
